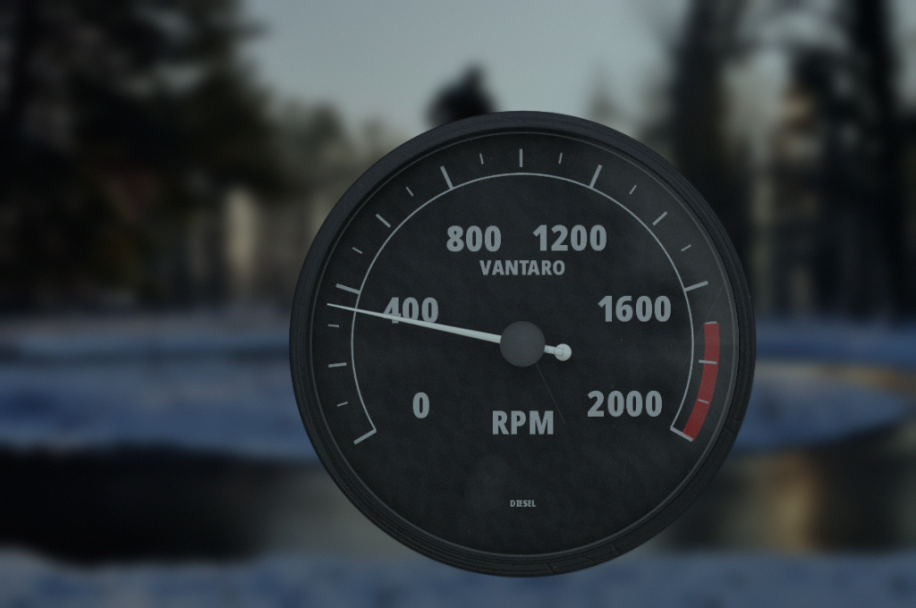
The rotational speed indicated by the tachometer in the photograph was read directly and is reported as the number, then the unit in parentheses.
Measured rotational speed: 350 (rpm)
